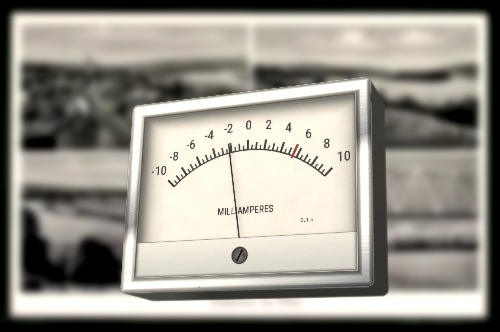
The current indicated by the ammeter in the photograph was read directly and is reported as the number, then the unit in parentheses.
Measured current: -2 (mA)
